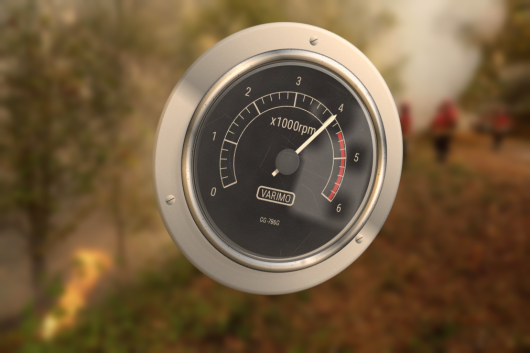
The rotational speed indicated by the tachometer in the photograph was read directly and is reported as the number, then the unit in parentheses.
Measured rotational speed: 4000 (rpm)
